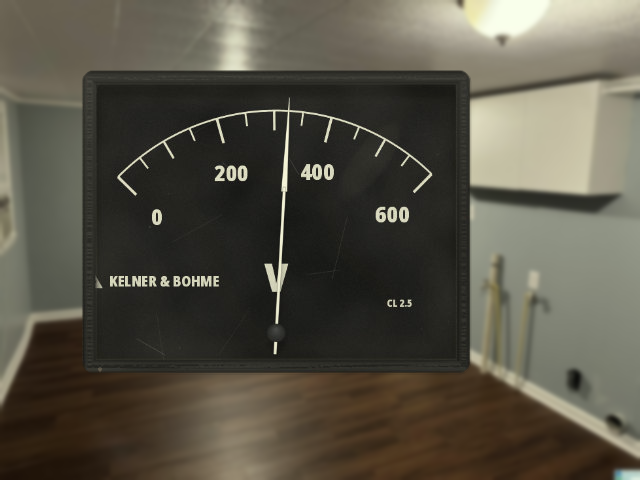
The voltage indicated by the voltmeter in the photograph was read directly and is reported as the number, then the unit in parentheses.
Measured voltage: 325 (V)
